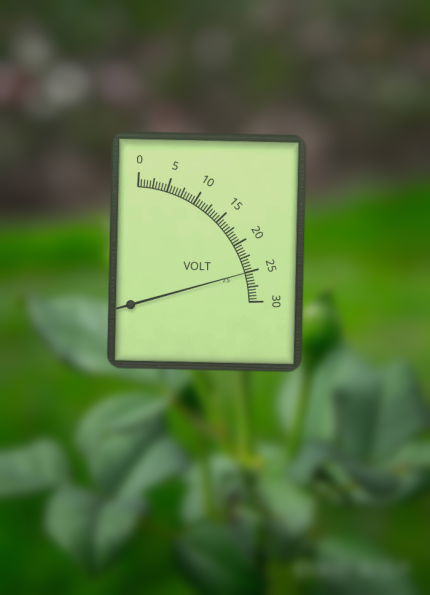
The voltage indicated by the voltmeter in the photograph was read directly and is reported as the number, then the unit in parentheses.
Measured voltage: 25 (V)
